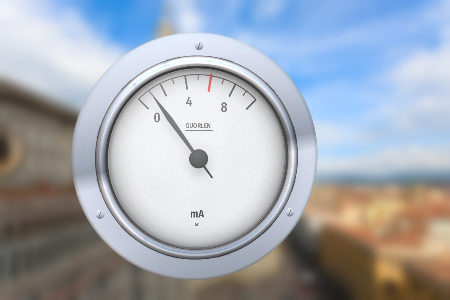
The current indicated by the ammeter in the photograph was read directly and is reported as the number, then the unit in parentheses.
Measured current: 1 (mA)
